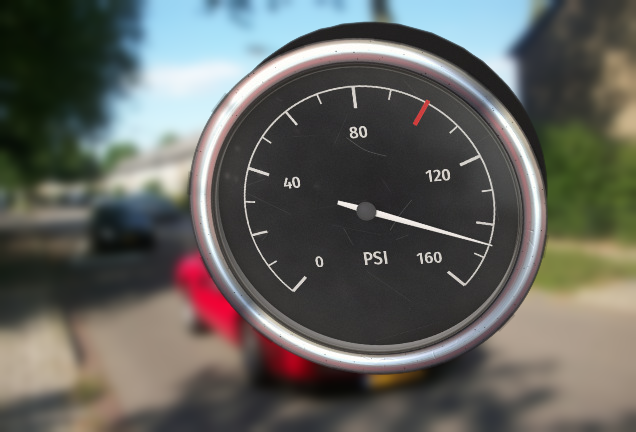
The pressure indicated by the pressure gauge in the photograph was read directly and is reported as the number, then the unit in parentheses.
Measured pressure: 145 (psi)
